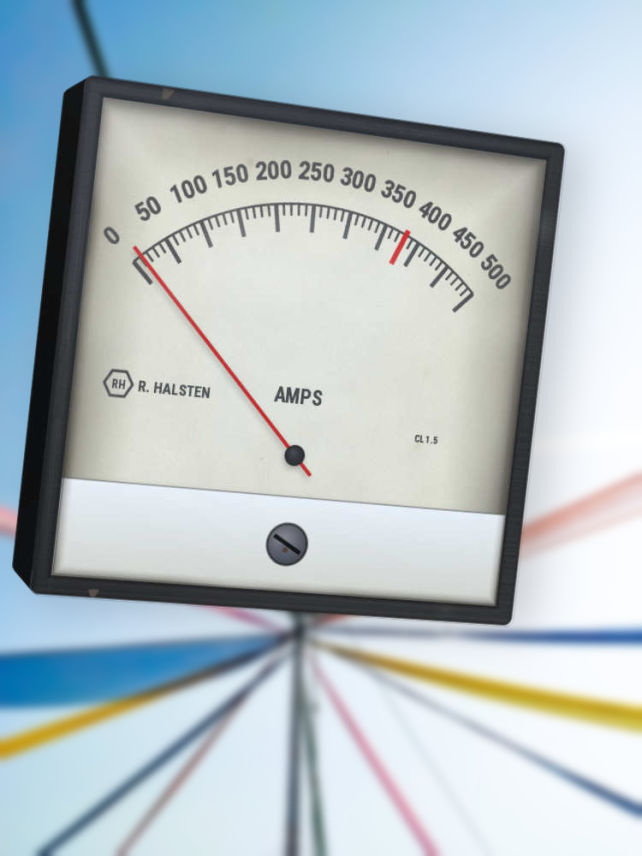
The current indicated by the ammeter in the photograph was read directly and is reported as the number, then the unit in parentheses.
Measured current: 10 (A)
